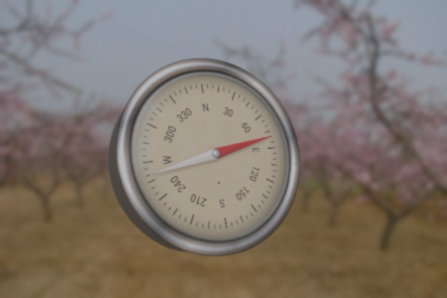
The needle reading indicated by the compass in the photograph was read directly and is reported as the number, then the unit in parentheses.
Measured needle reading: 80 (°)
